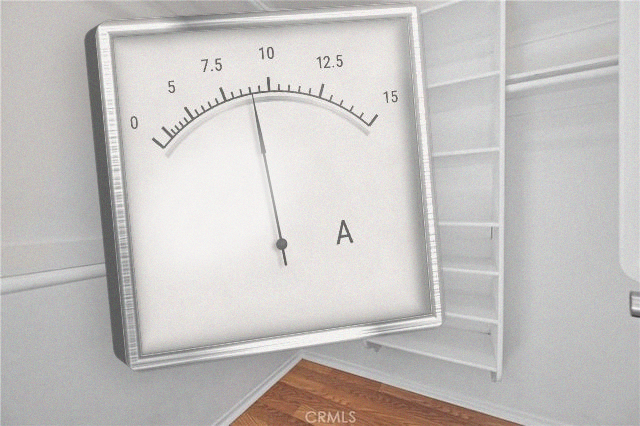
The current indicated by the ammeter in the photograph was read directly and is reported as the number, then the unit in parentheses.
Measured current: 9 (A)
